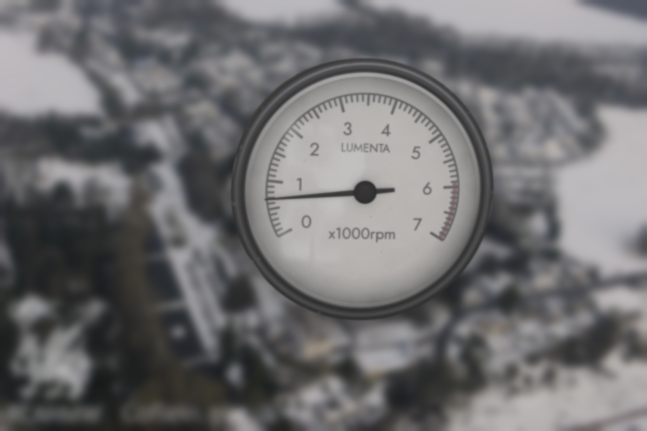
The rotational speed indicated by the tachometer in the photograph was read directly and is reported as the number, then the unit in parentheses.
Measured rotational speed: 700 (rpm)
